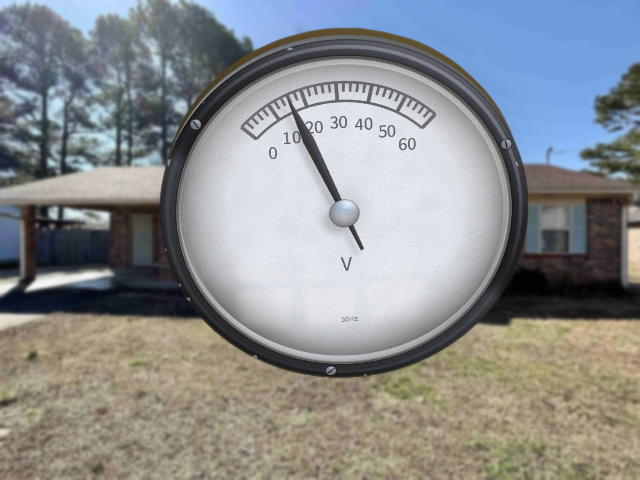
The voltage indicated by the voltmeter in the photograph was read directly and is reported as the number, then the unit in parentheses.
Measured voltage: 16 (V)
